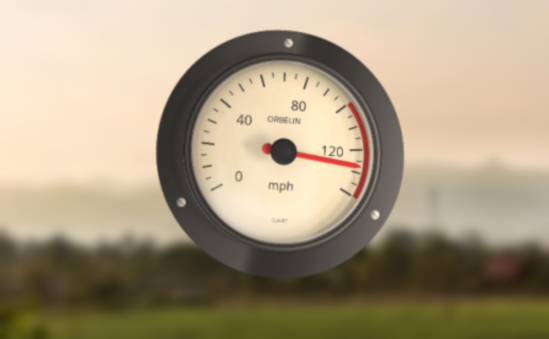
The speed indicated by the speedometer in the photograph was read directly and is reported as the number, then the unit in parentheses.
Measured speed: 127.5 (mph)
